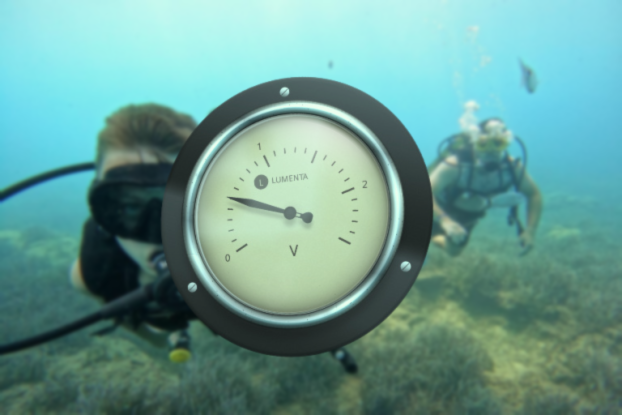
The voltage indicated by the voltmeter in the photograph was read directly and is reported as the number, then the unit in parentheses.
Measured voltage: 0.5 (V)
